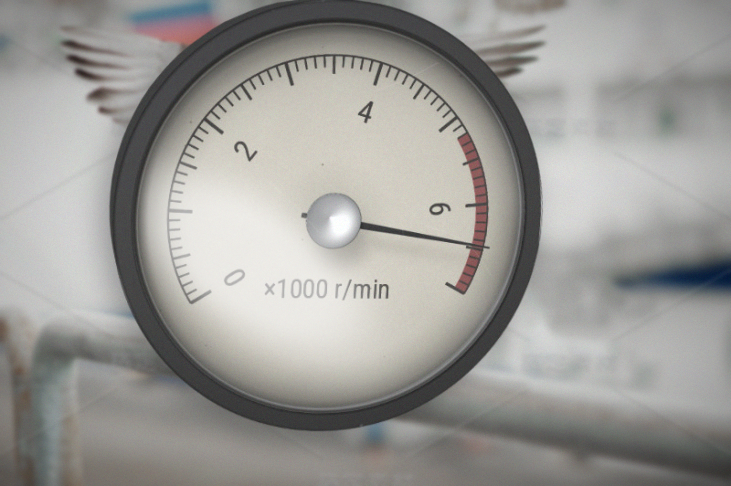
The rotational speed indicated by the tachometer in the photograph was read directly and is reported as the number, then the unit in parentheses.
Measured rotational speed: 6450 (rpm)
